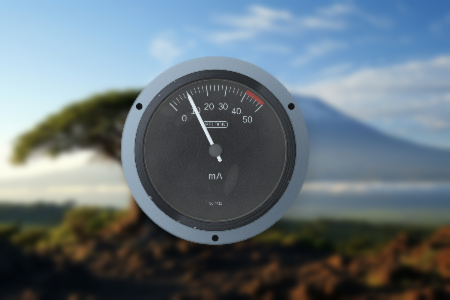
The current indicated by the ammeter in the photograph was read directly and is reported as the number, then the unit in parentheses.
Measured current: 10 (mA)
